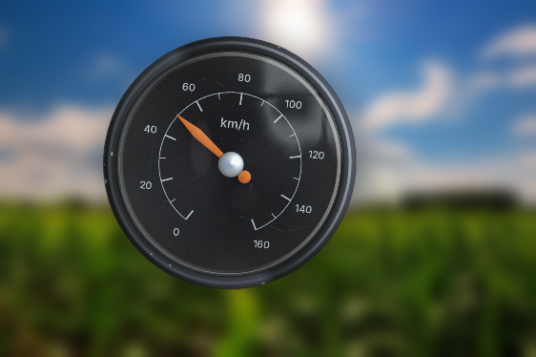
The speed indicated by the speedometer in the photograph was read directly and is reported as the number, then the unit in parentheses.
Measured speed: 50 (km/h)
